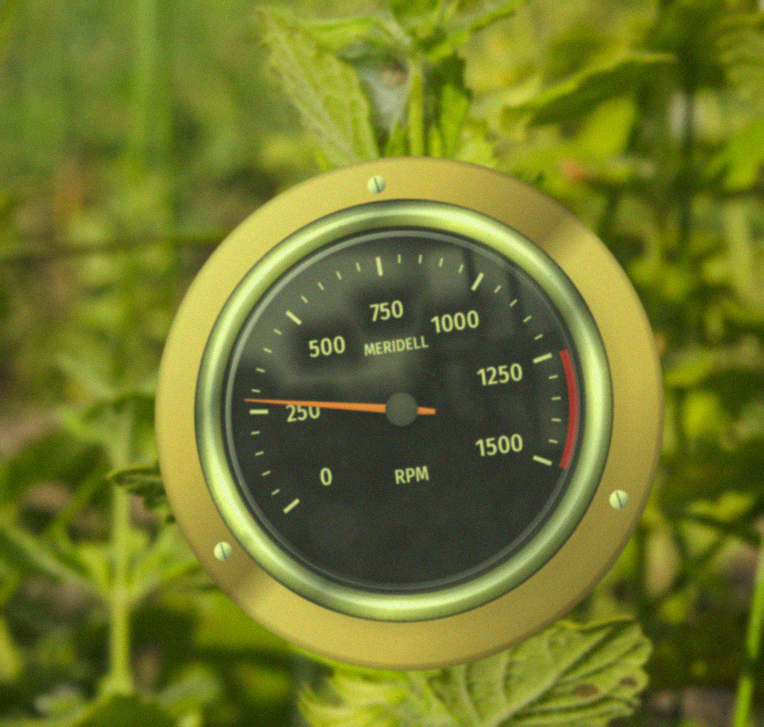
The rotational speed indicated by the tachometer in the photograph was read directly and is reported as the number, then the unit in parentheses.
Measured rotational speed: 275 (rpm)
